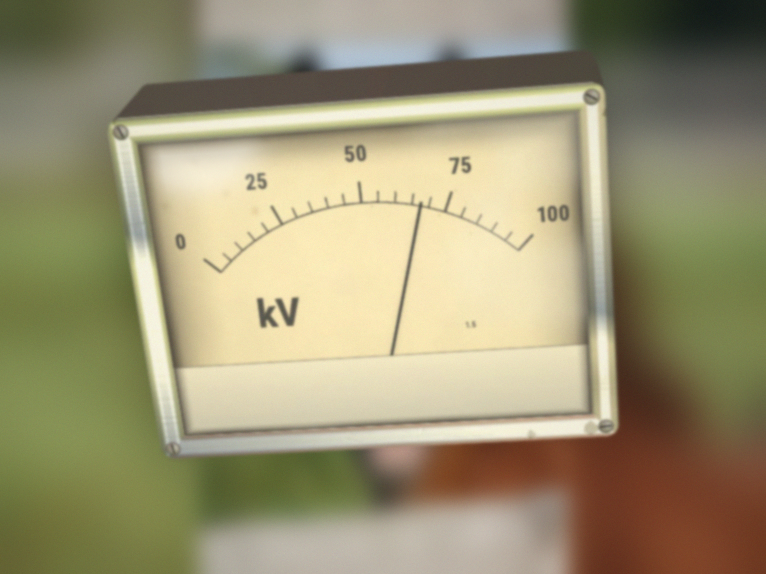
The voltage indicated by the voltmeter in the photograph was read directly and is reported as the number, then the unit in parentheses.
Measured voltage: 67.5 (kV)
